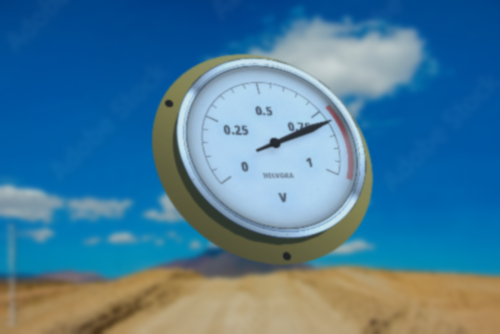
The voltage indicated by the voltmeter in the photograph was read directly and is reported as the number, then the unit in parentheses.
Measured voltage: 0.8 (V)
